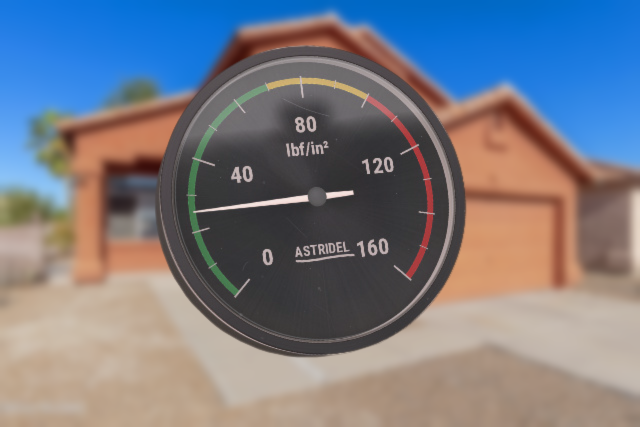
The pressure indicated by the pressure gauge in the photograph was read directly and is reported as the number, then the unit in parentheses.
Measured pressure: 25 (psi)
